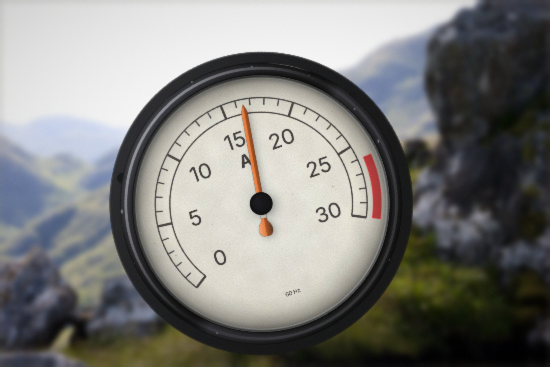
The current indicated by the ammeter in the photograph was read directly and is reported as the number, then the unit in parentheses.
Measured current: 16.5 (A)
